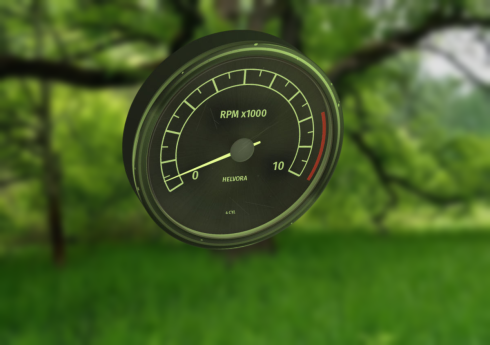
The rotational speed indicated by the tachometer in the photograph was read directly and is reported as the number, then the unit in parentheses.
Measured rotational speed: 500 (rpm)
